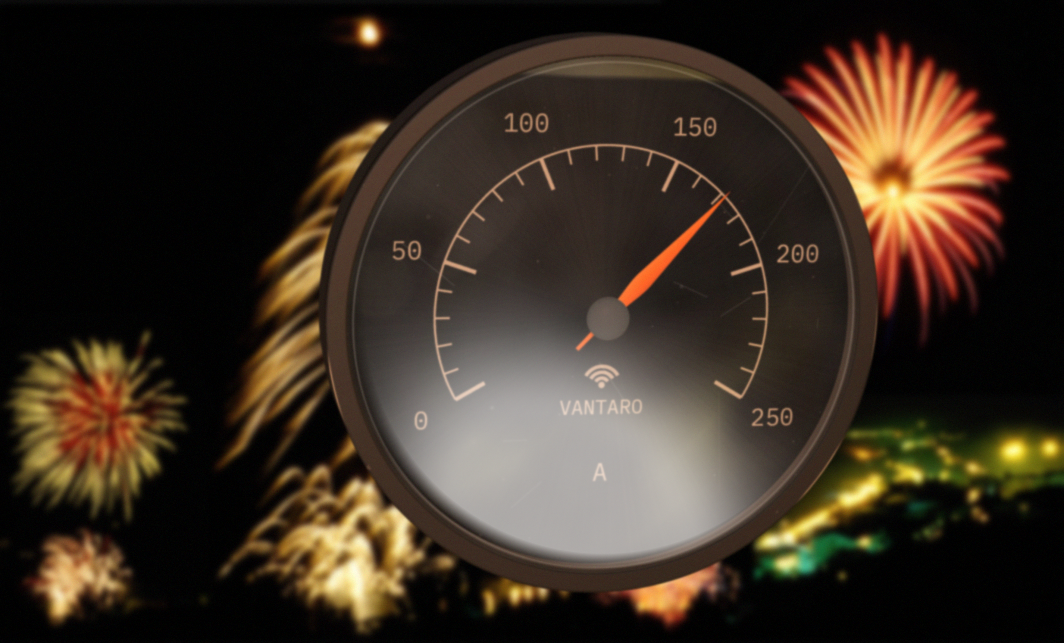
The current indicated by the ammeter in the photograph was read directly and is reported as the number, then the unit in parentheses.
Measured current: 170 (A)
